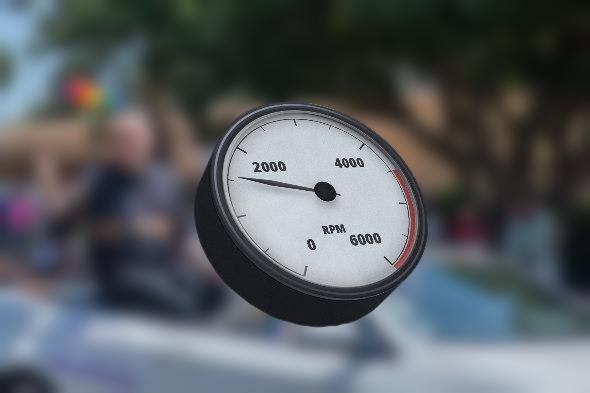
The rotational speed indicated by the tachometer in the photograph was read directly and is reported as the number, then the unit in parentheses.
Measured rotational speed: 1500 (rpm)
